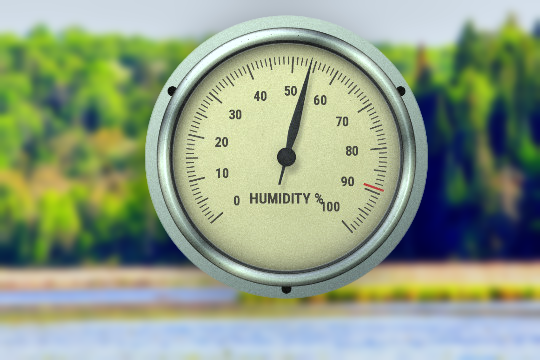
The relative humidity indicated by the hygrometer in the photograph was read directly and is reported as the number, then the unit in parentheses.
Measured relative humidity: 54 (%)
